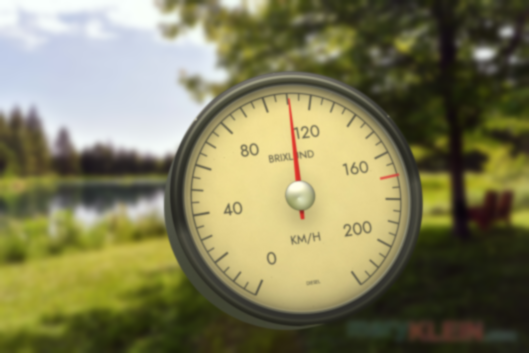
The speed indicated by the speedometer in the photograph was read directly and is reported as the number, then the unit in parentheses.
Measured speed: 110 (km/h)
